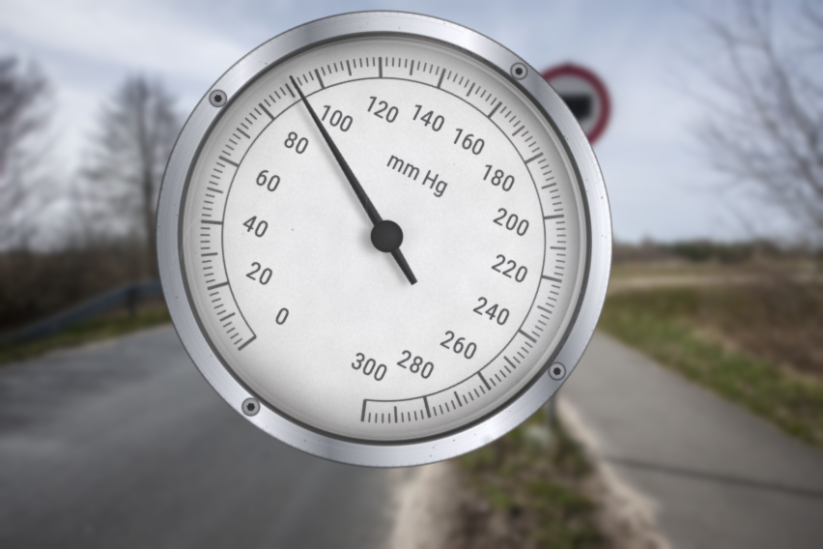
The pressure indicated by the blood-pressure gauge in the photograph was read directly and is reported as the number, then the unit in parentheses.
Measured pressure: 92 (mmHg)
